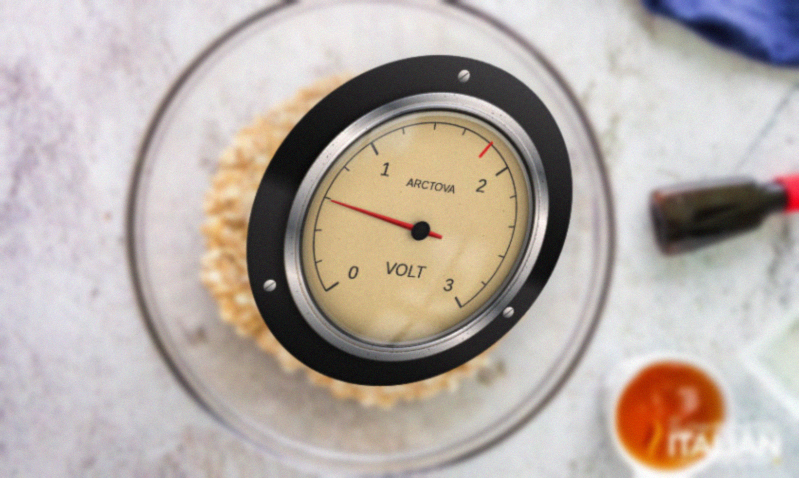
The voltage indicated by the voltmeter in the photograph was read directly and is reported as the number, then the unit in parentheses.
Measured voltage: 0.6 (V)
